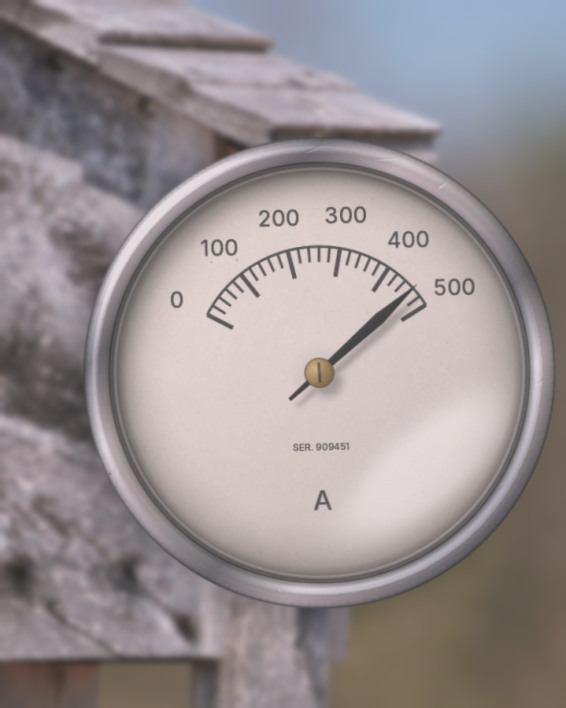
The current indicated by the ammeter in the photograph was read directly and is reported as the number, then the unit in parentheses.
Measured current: 460 (A)
